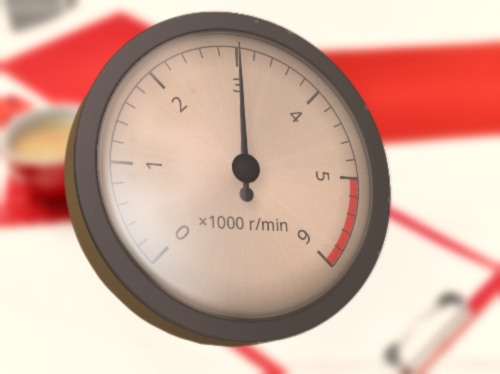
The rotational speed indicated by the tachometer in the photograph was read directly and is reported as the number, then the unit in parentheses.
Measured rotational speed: 3000 (rpm)
